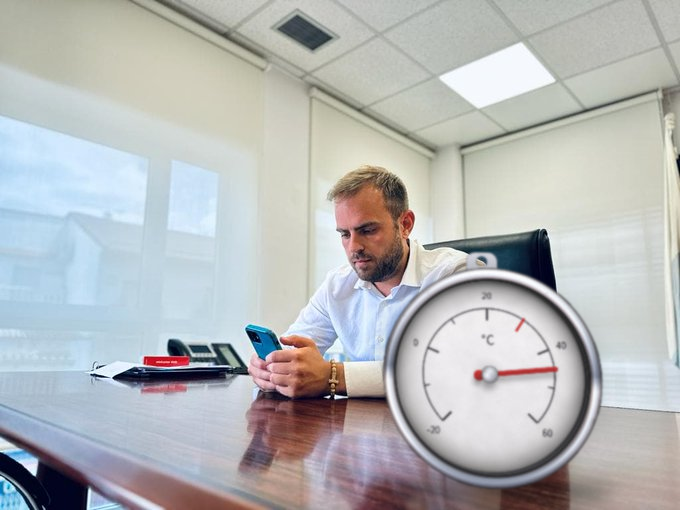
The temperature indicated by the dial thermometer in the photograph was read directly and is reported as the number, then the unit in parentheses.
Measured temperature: 45 (°C)
